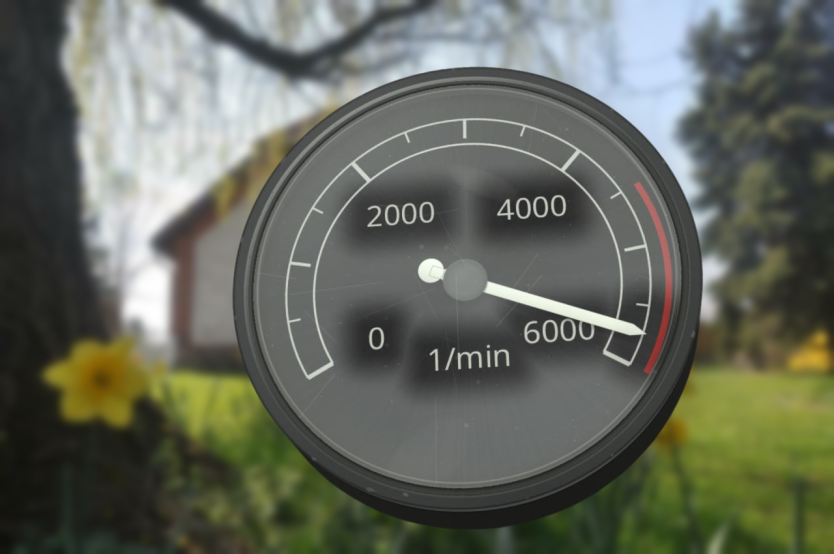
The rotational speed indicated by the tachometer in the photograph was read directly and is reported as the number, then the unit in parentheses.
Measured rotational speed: 5750 (rpm)
